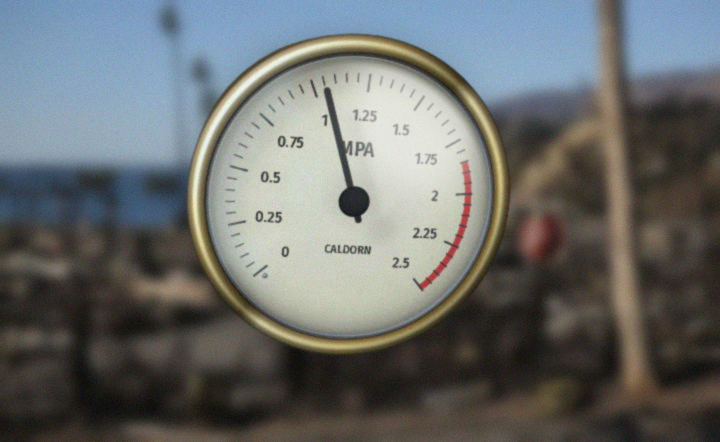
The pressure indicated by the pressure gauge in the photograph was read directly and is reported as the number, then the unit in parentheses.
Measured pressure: 1.05 (MPa)
